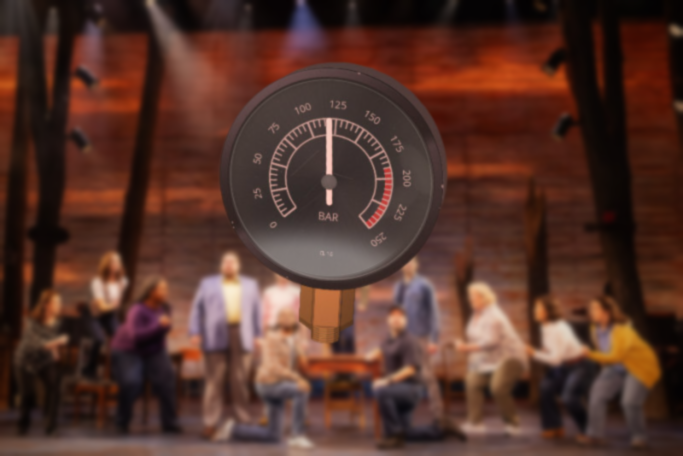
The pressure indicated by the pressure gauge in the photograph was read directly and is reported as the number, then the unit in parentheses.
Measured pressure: 120 (bar)
